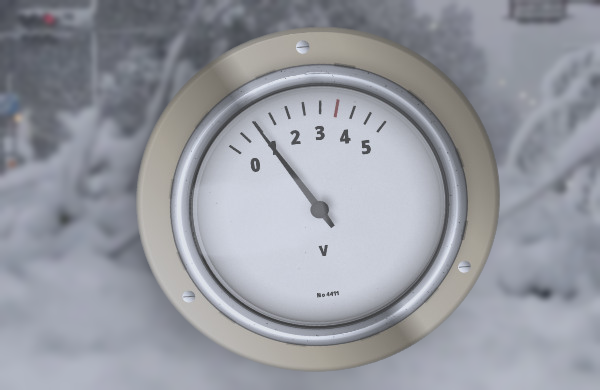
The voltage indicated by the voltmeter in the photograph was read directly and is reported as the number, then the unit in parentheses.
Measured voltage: 1 (V)
